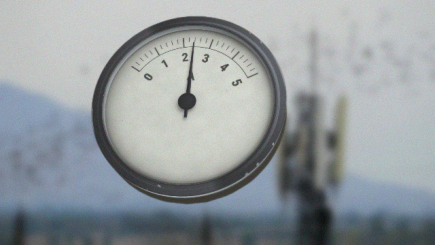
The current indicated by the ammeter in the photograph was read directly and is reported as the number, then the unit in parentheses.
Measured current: 2.4 (A)
